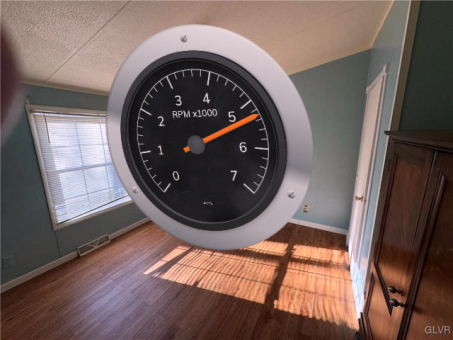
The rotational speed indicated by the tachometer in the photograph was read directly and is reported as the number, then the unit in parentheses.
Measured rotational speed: 5300 (rpm)
